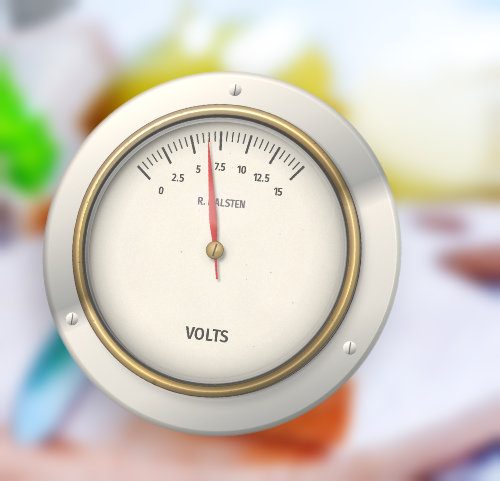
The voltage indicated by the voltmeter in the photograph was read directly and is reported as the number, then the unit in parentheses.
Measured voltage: 6.5 (V)
